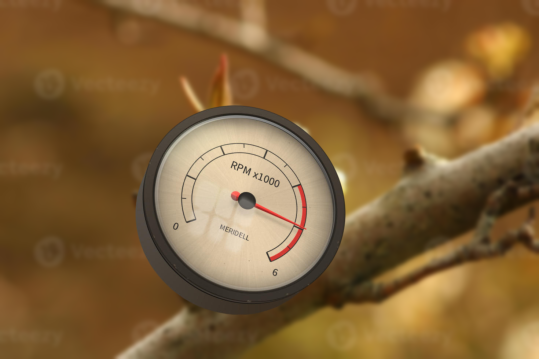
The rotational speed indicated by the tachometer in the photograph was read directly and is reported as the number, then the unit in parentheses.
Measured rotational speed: 5000 (rpm)
